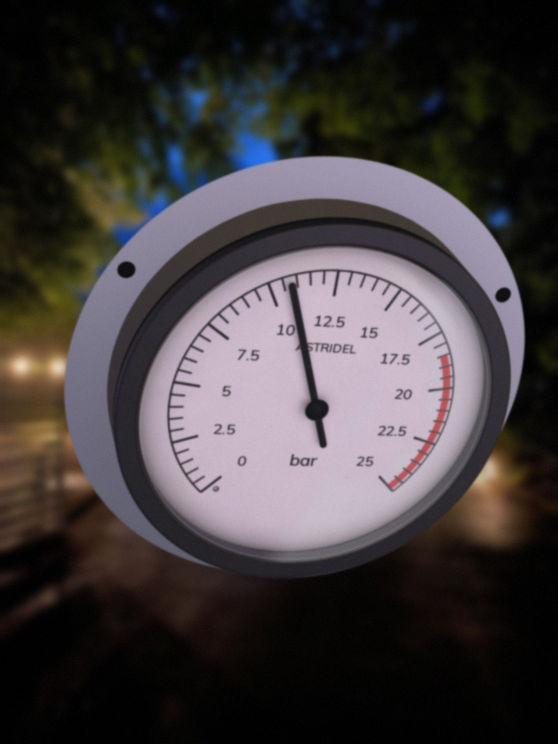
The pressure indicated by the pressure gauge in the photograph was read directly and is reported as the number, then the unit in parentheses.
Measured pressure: 10.75 (bar)
